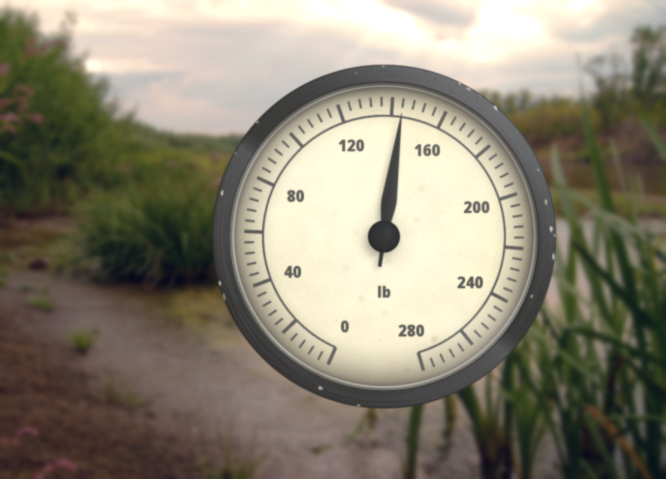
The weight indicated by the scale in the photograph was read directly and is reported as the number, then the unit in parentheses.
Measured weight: 144 (lb)
